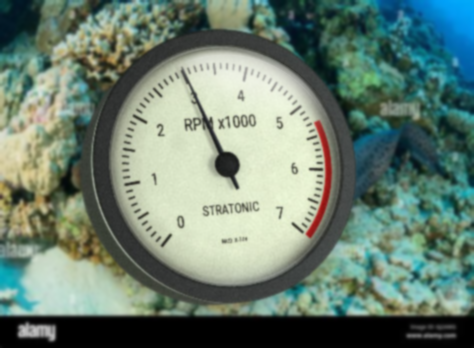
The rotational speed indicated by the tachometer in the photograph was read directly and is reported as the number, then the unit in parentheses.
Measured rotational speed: 3000 (rpm)
